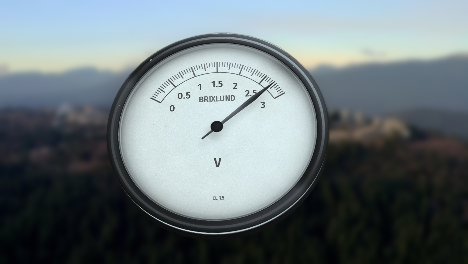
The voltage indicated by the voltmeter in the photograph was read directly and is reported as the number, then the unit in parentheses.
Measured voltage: 2.75 (V)
